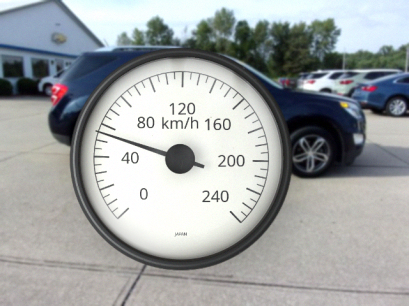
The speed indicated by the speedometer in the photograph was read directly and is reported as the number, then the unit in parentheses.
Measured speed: 55 (km/h)
